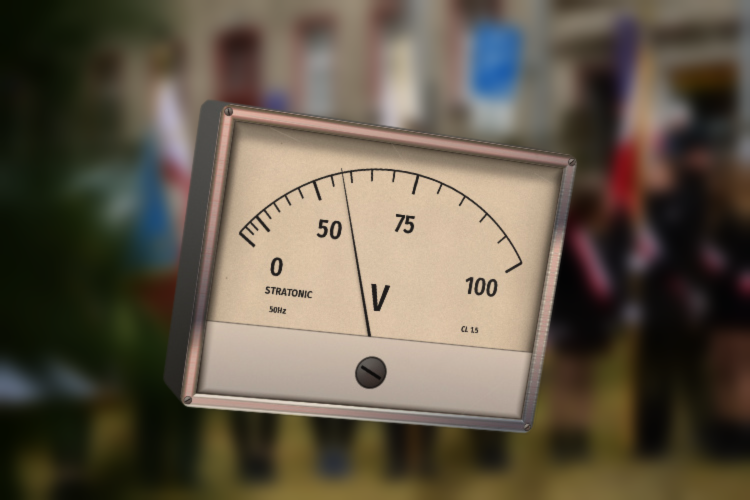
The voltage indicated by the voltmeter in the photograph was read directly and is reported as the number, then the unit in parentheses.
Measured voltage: 57.5 (V)
